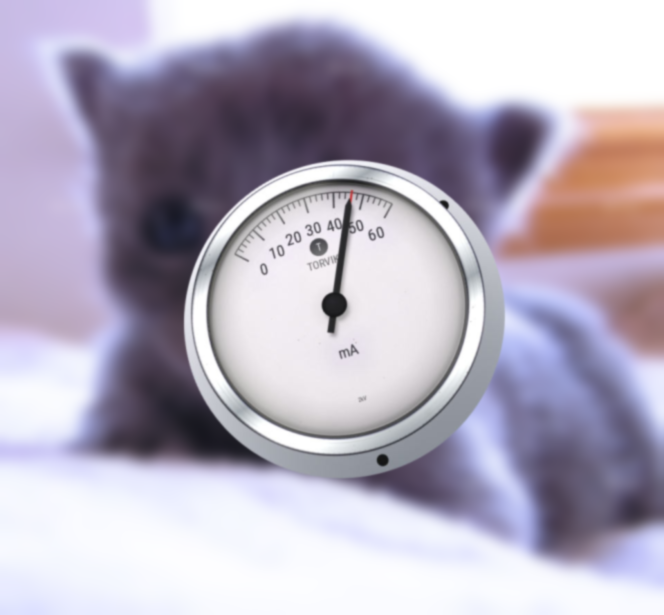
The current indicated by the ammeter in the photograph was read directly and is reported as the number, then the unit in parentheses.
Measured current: 46 (mA)
